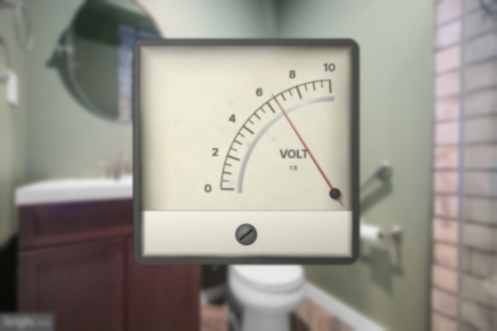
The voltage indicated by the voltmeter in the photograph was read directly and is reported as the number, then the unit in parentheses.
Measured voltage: 6.5 (V)
